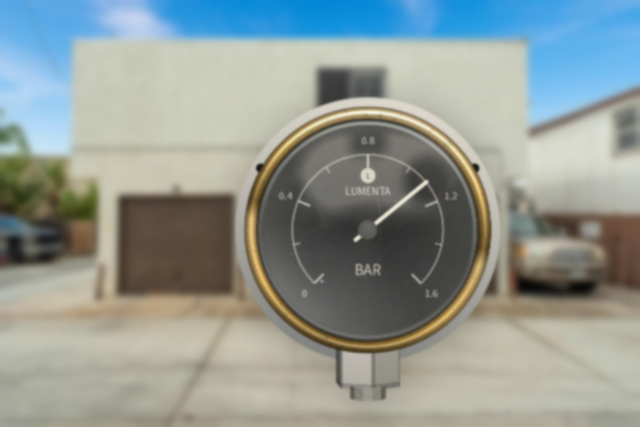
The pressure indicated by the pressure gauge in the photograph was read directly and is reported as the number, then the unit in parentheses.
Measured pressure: 1.1 (bar)
